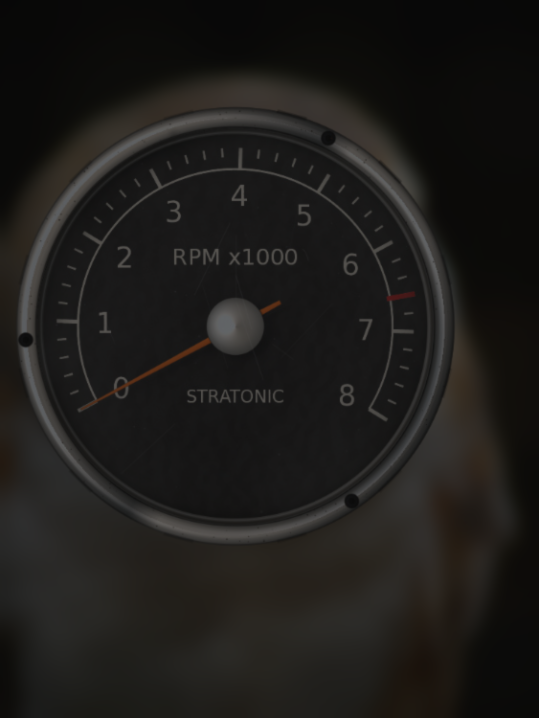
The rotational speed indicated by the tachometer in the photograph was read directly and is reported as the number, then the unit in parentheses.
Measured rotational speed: 0 (rpm)
